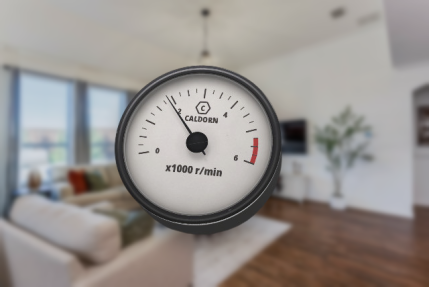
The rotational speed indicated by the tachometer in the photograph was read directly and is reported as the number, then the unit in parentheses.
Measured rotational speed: 1875 (rpm)
